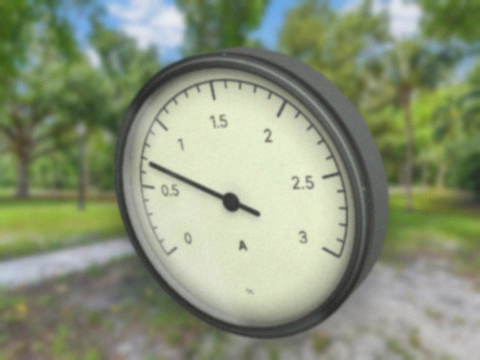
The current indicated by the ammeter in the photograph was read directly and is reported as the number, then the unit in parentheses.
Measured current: 0.7 (A)
